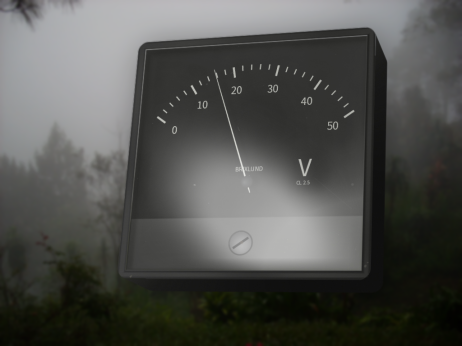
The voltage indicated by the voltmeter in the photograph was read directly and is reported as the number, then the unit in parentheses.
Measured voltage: 16 (V)
